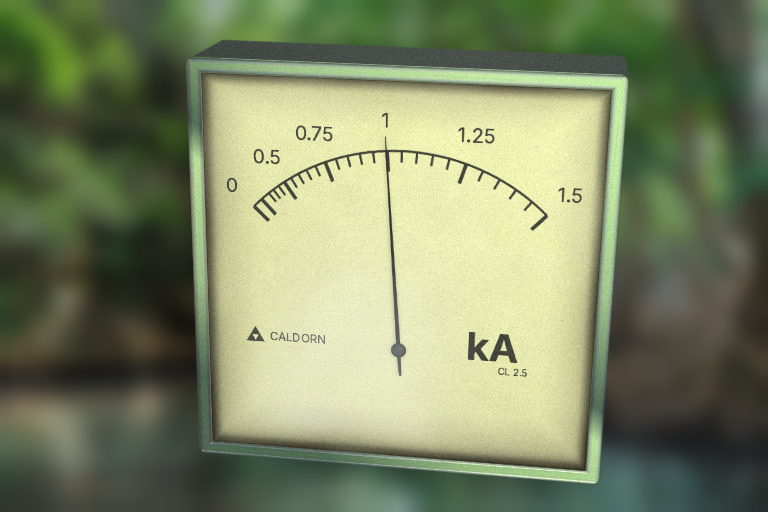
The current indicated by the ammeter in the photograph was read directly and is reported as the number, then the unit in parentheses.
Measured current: 1 (kA)
